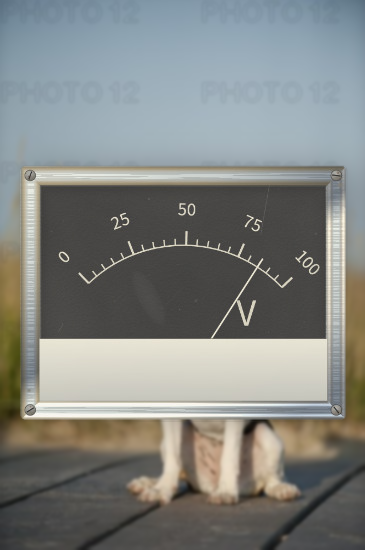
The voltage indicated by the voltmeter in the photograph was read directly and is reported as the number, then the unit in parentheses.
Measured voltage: 85 (V)
